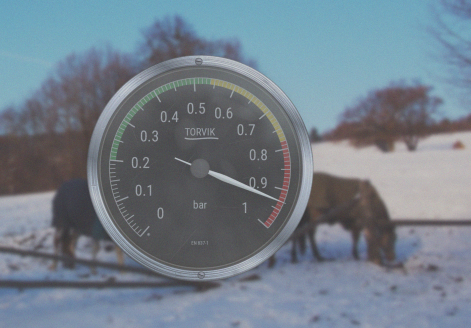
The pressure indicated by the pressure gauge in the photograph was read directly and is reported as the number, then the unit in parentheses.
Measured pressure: 0.93 (bar)
